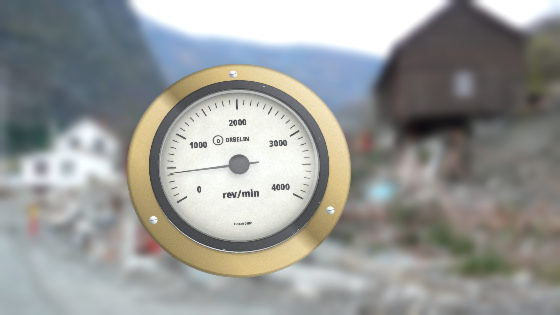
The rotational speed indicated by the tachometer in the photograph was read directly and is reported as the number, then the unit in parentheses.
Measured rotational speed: 400 (rpm)
